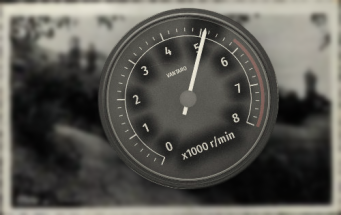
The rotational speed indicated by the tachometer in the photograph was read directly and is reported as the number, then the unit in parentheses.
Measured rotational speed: 5100 (rpm)
